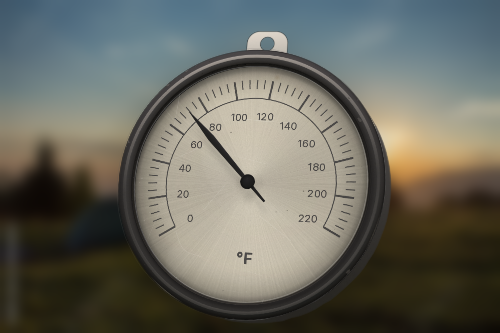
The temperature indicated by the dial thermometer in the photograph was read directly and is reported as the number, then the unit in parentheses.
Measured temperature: 72 (°F)
